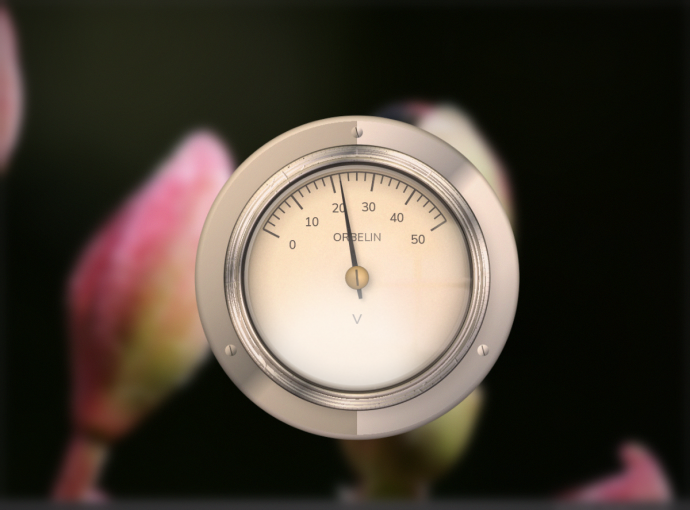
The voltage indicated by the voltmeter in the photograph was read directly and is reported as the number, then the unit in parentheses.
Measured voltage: 22 (V)
